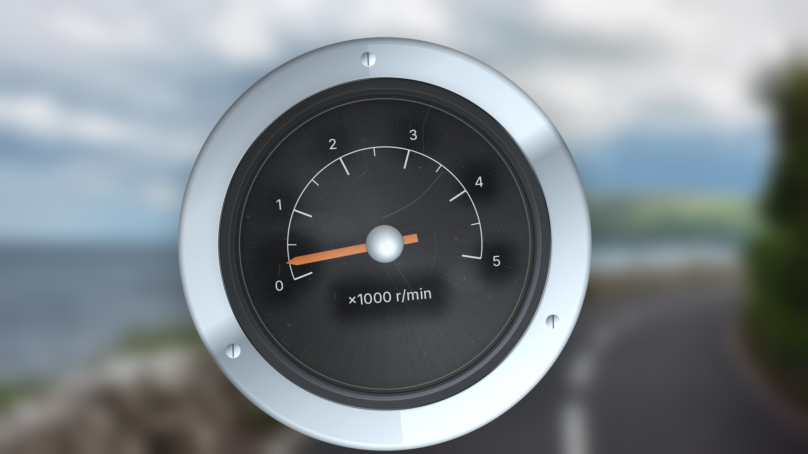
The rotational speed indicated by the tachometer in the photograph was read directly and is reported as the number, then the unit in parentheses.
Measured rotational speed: 250 (rpm)
